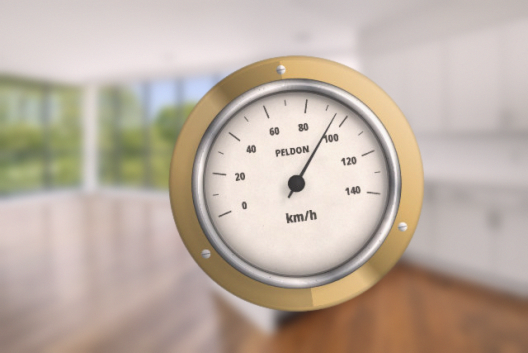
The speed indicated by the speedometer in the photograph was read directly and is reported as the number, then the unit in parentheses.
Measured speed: 95 (km/h)
